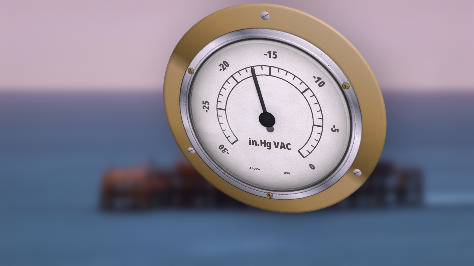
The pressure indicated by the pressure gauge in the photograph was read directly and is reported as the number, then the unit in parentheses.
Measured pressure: -17 (inHg)
